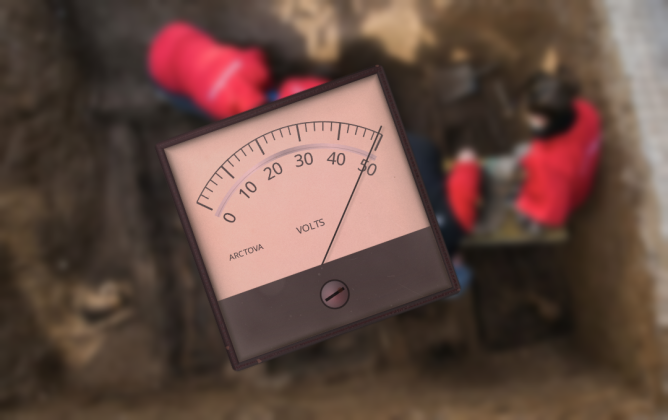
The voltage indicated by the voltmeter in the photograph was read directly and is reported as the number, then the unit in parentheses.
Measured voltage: 49 (V)
